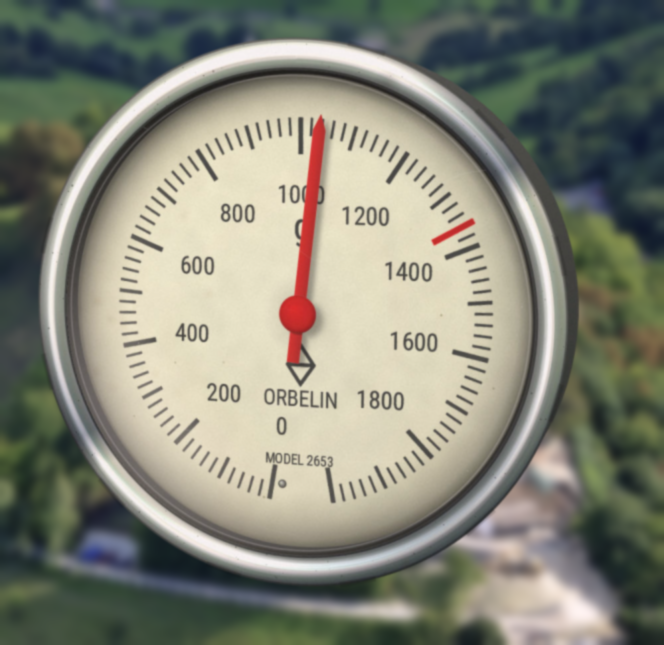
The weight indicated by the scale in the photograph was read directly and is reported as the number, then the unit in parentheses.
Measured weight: 1040 (g)
